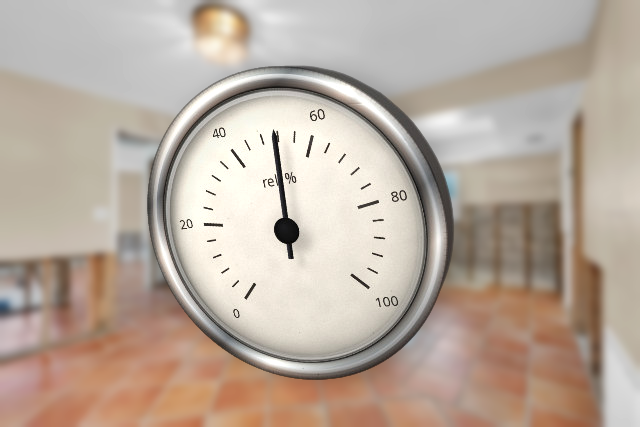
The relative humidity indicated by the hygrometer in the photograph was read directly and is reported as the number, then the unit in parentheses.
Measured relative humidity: 52 (%)
